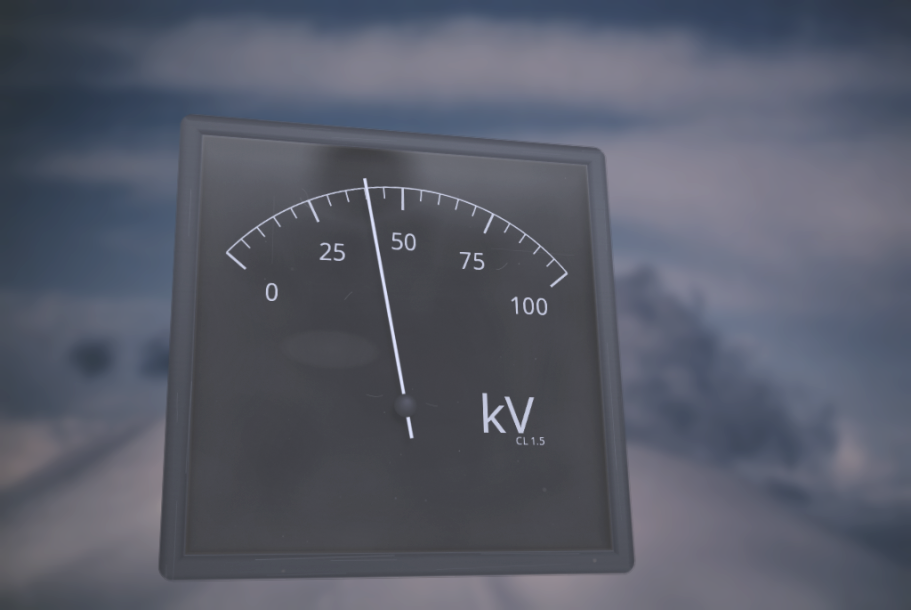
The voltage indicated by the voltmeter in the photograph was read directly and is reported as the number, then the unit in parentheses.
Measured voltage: 40 (kV)
